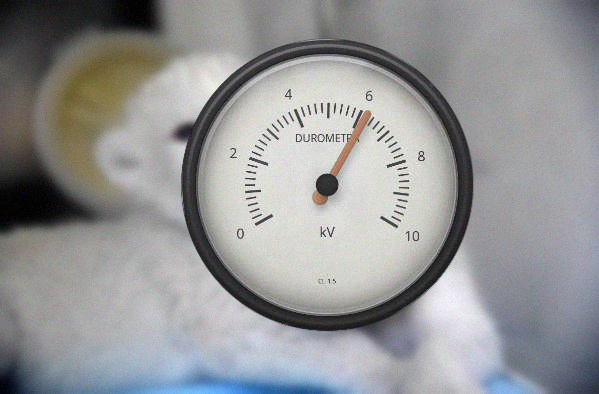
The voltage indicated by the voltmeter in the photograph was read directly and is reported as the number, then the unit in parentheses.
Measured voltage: 6.2 (kV)
